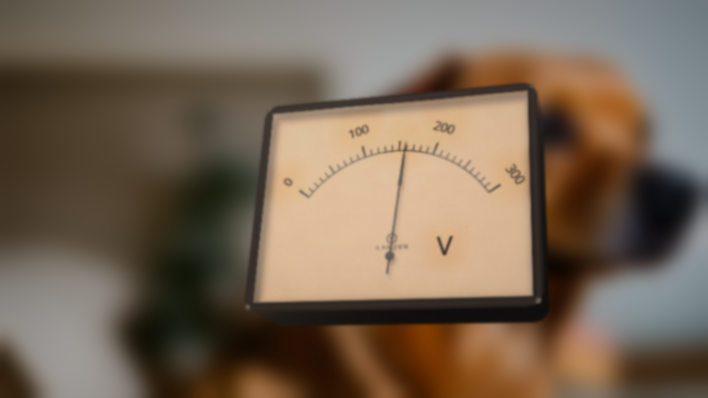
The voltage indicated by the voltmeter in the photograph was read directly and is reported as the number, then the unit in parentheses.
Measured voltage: 160 (V)
